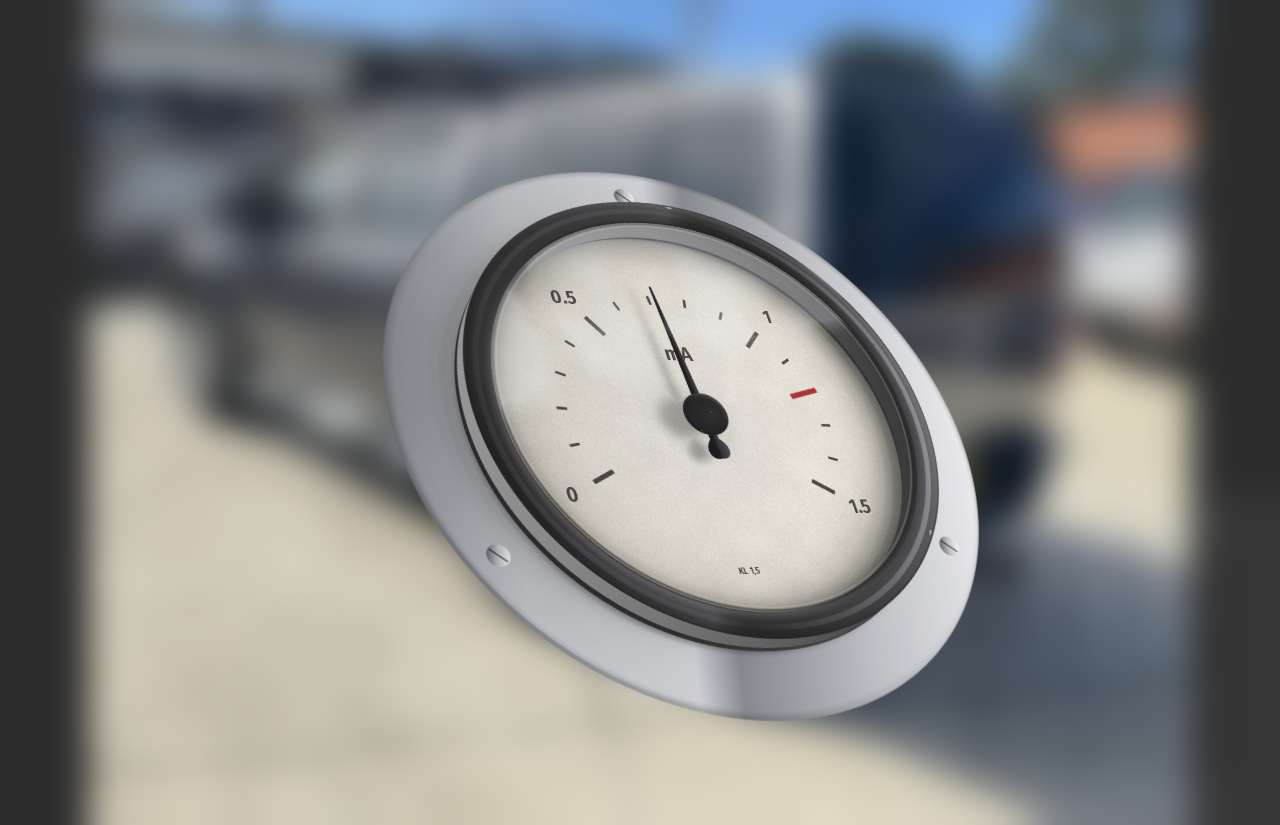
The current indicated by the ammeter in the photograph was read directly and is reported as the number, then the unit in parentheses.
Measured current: 0.7 (mA)
